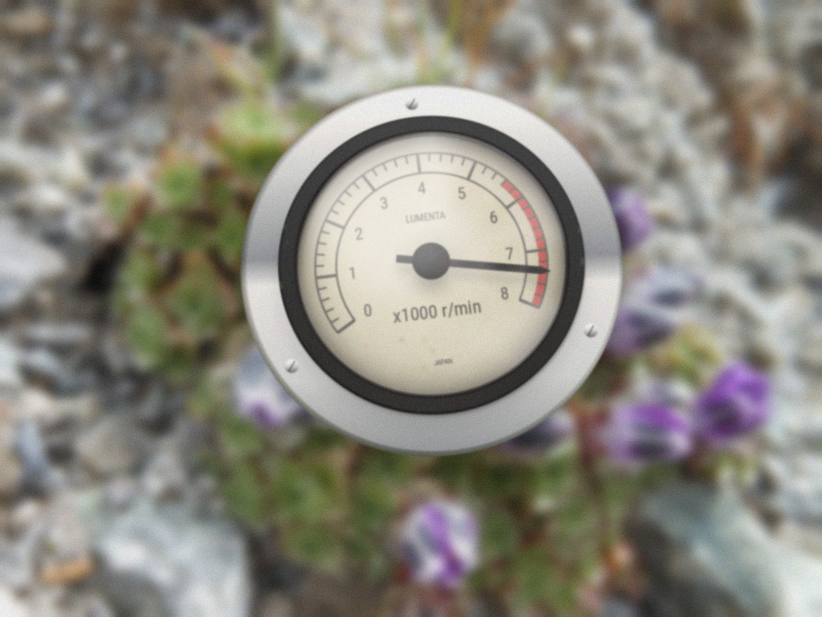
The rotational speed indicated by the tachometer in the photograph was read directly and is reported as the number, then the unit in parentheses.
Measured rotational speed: 7400 (rpm)
